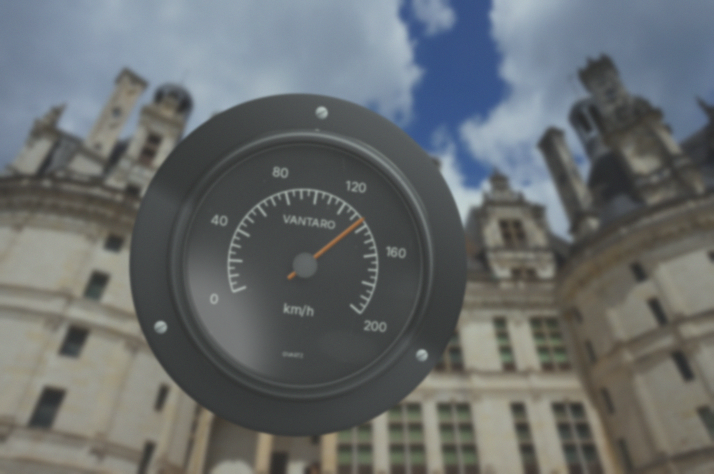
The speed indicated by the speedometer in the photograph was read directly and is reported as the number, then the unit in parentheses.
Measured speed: 135 (km/h)
